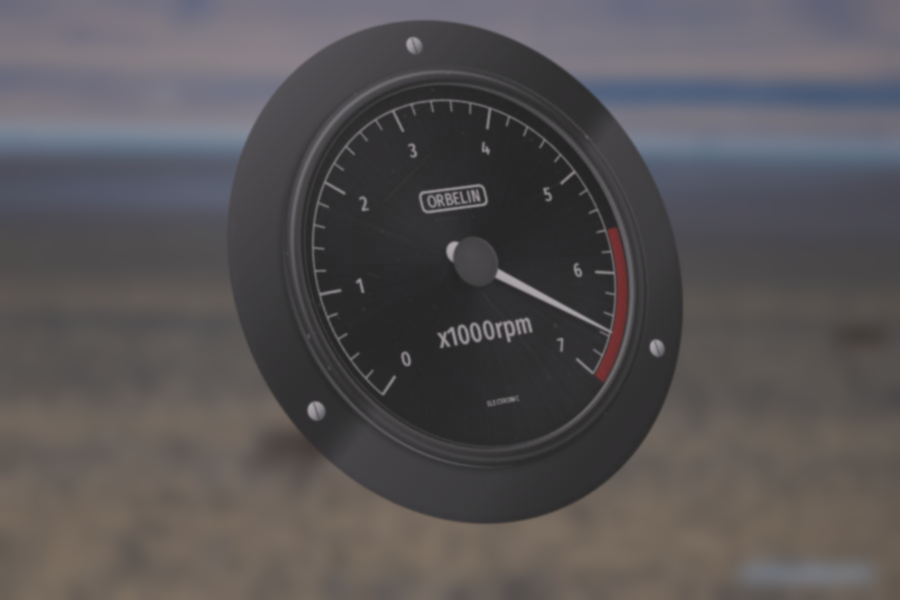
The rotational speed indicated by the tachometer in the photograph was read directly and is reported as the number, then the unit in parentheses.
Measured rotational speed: 6600 (rpm)
